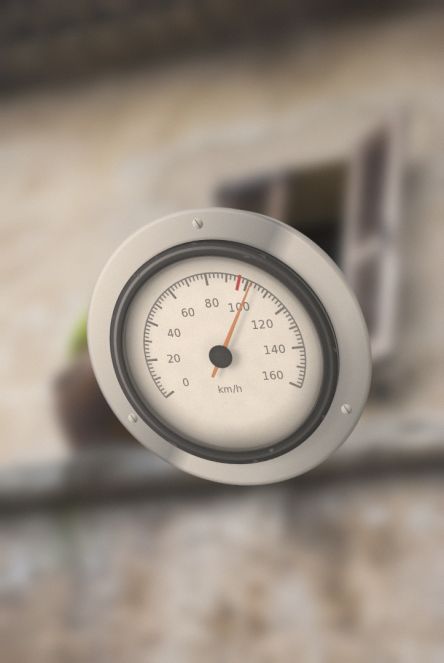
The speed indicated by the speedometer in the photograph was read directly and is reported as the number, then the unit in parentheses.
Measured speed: 102 (km/h)
